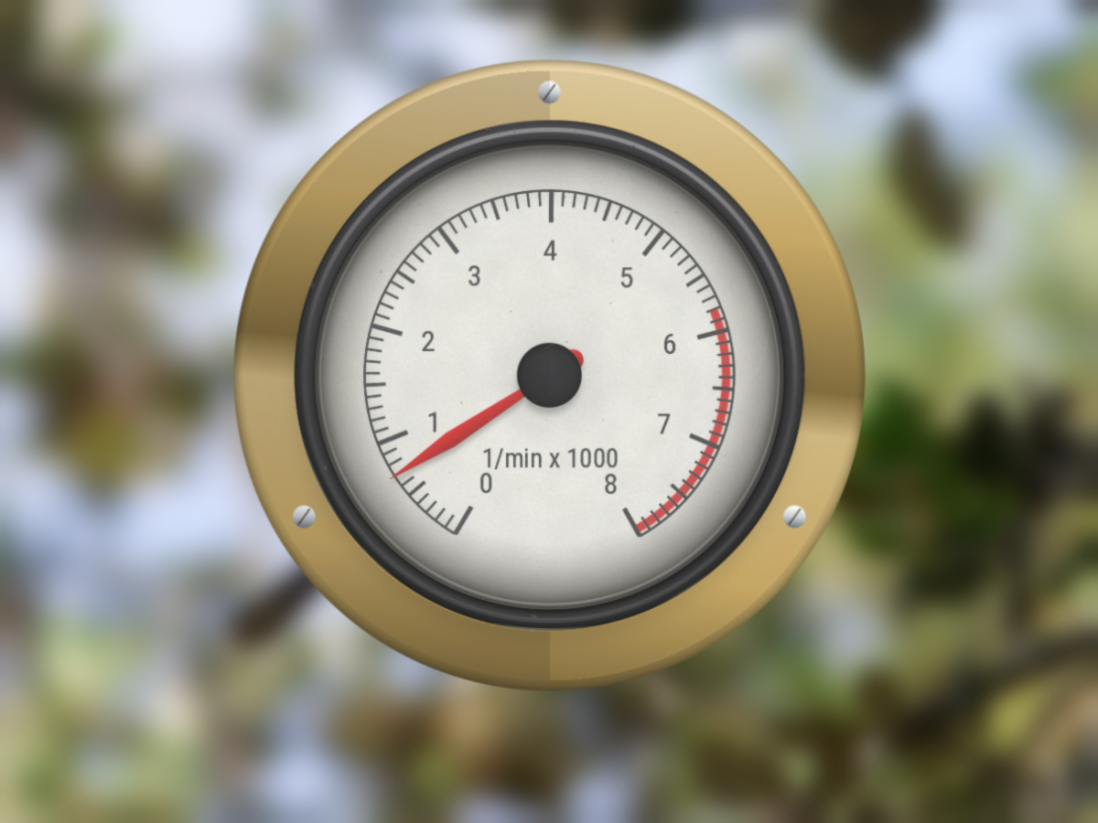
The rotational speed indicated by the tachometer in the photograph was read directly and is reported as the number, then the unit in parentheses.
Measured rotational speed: 700 (rpm)
